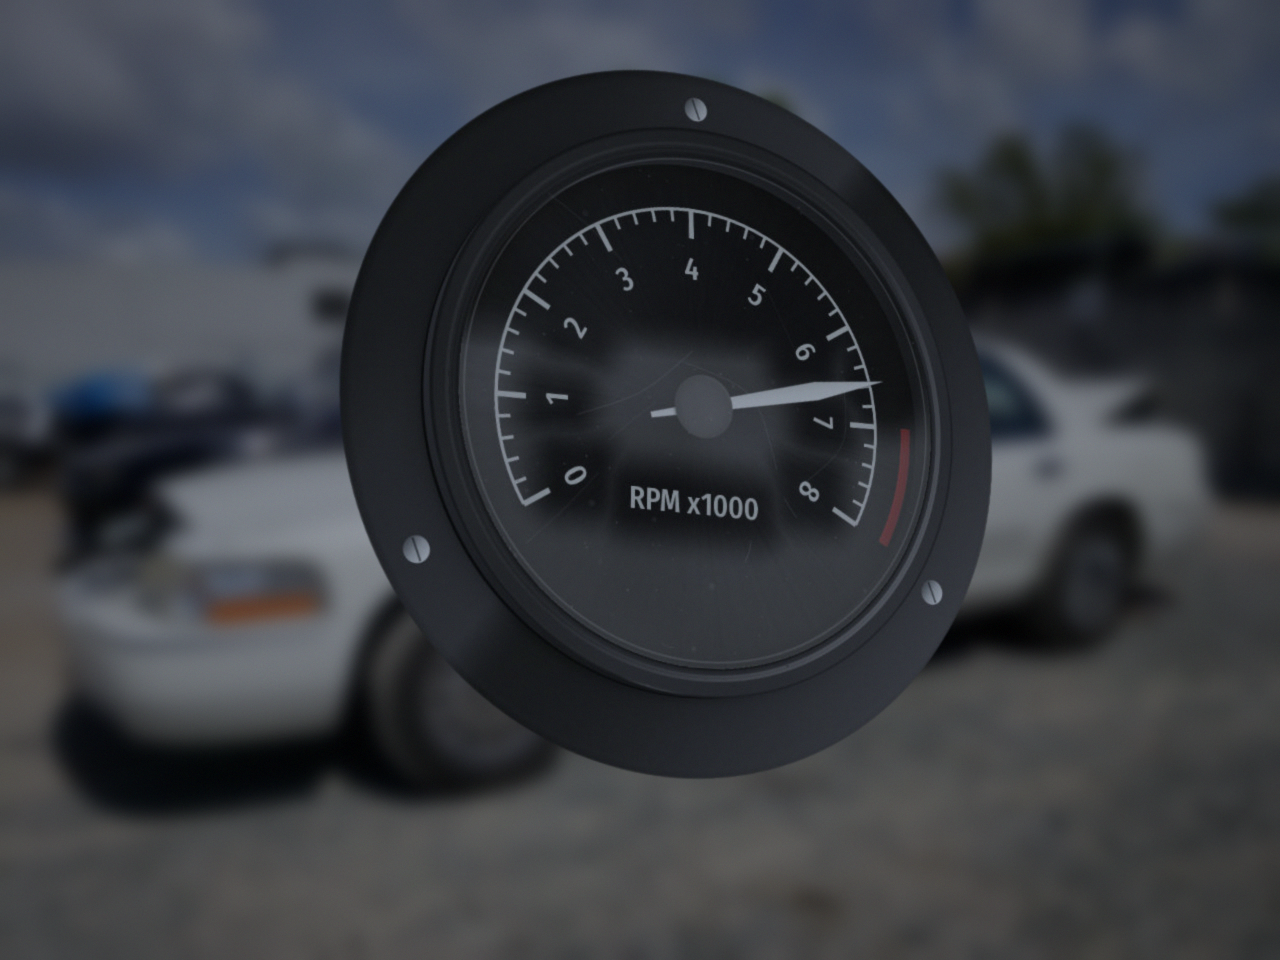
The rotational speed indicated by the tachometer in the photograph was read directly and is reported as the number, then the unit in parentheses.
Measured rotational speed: 6600 (rpm)
